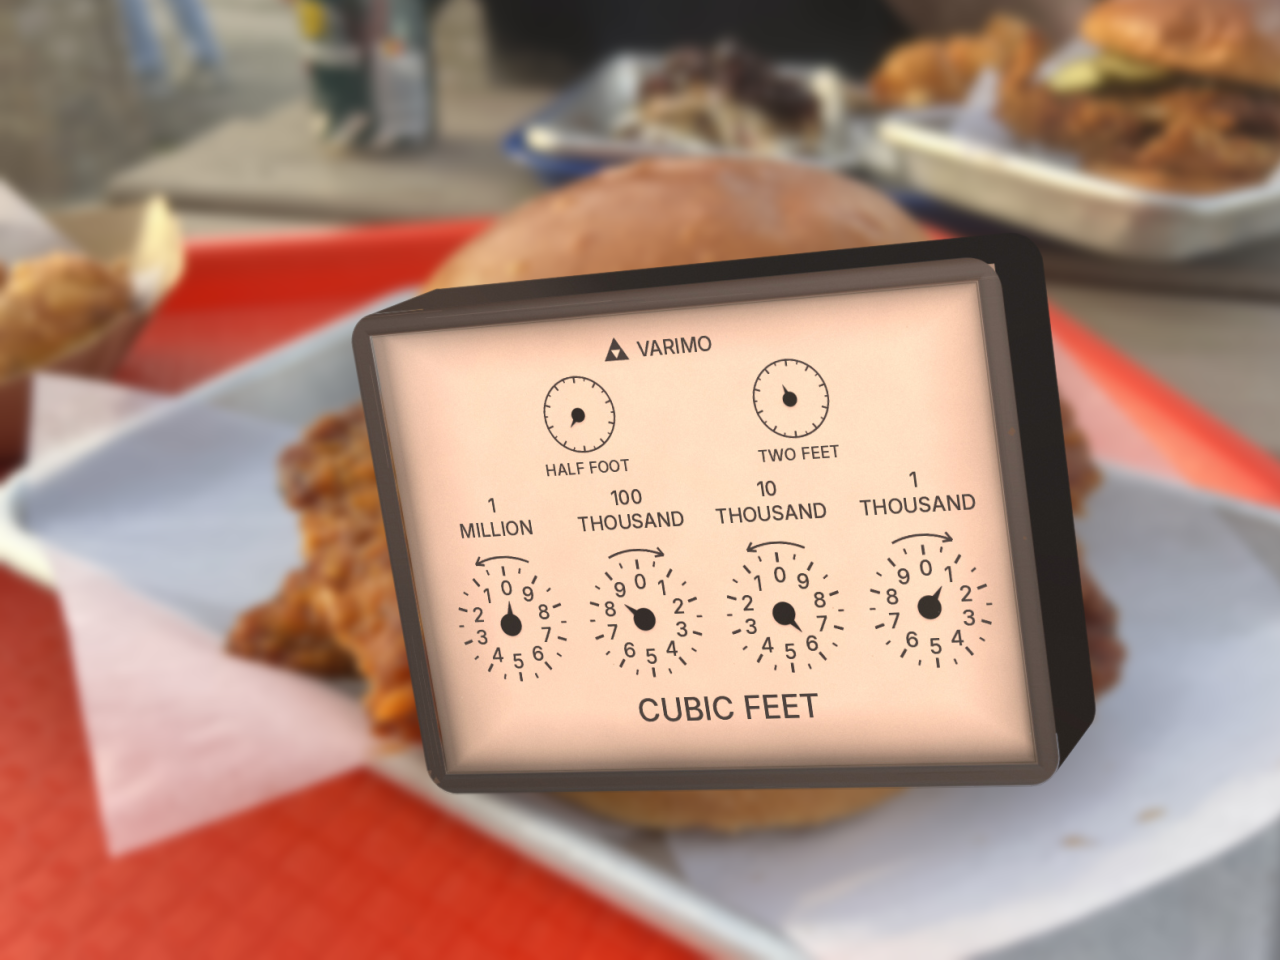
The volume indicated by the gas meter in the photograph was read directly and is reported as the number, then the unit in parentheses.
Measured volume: 986100 (ft³)
